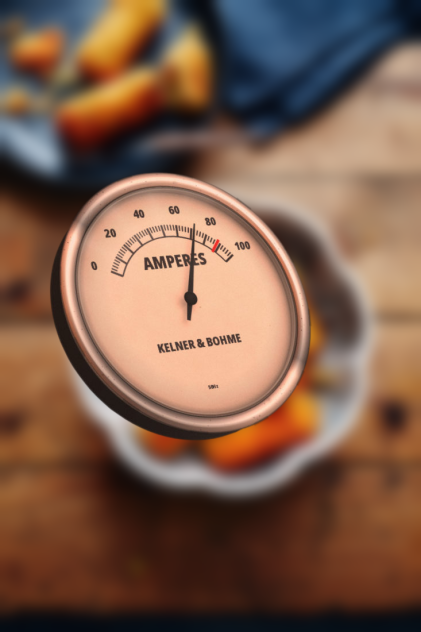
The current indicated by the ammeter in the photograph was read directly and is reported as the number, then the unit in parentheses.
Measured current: 70 (A)
